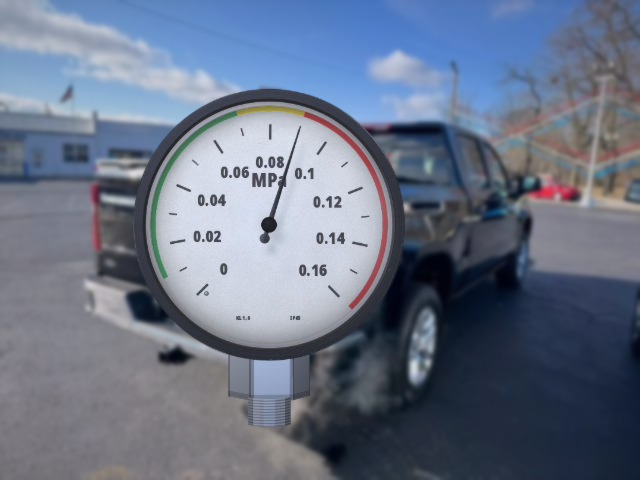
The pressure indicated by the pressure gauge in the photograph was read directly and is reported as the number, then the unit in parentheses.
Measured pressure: 0.09 (MPa)
